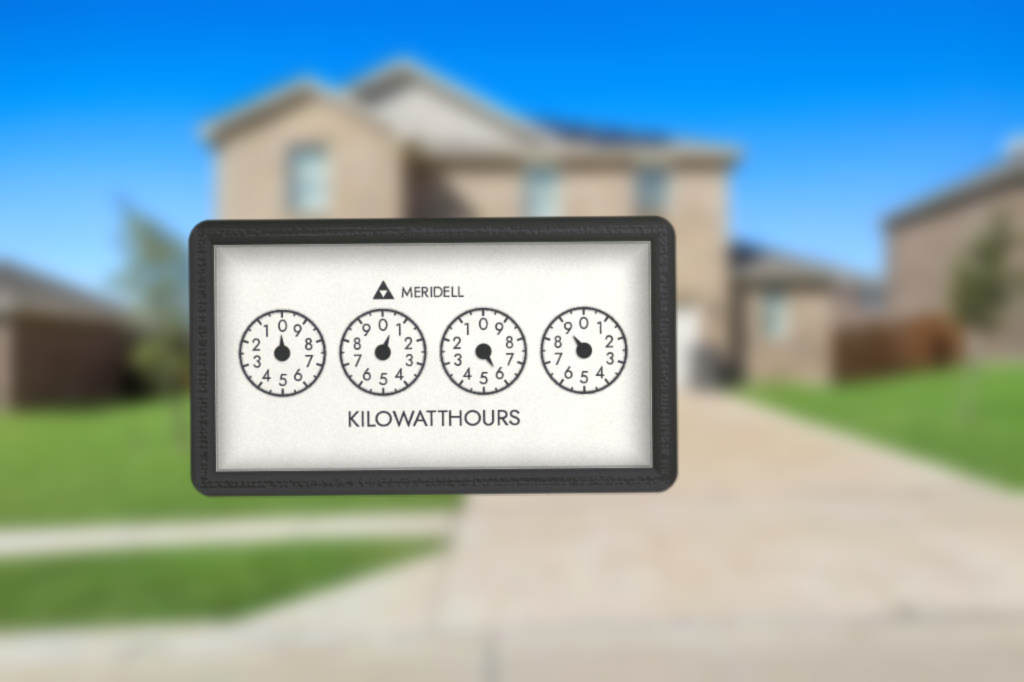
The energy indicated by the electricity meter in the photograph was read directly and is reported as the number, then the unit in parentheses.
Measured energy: 59 (kWh)
